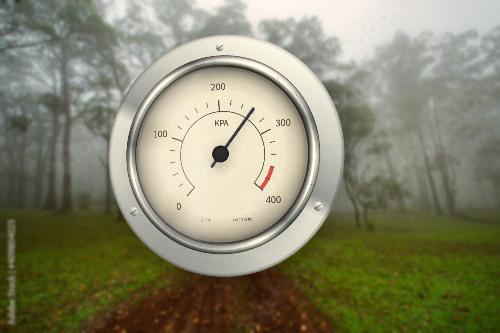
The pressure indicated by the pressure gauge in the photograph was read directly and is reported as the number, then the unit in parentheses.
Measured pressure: 260 (kPa)
